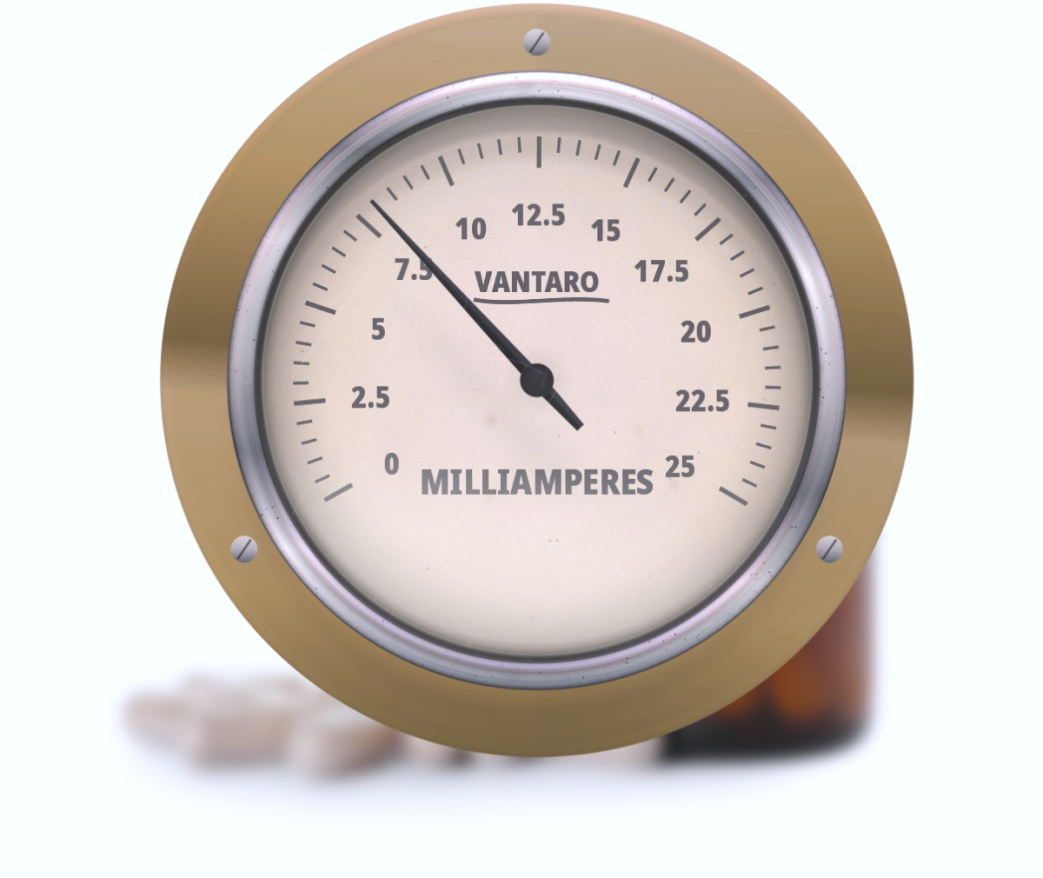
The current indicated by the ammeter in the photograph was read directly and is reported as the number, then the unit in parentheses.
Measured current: 8 (mA)
